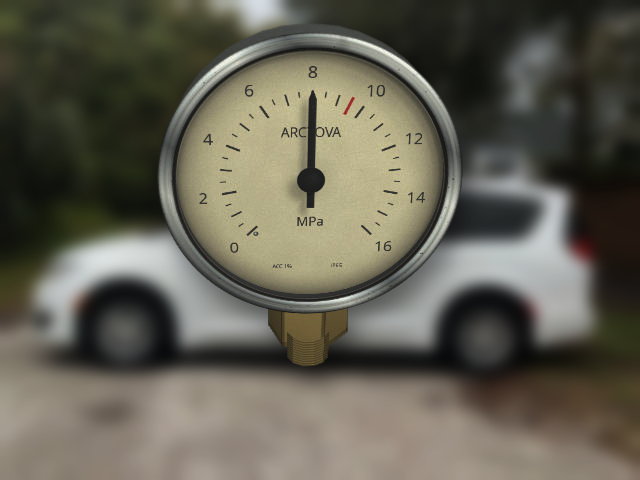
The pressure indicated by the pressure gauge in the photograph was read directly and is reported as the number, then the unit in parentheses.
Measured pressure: 8 (MPa)
